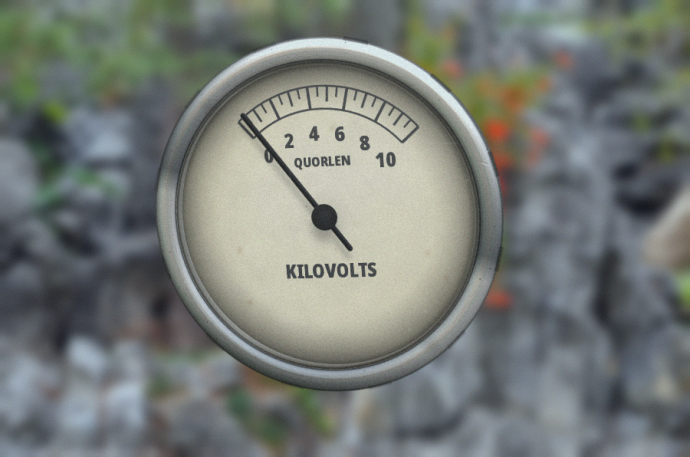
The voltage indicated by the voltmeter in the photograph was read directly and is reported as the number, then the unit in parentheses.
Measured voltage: 0.5 (kV)
